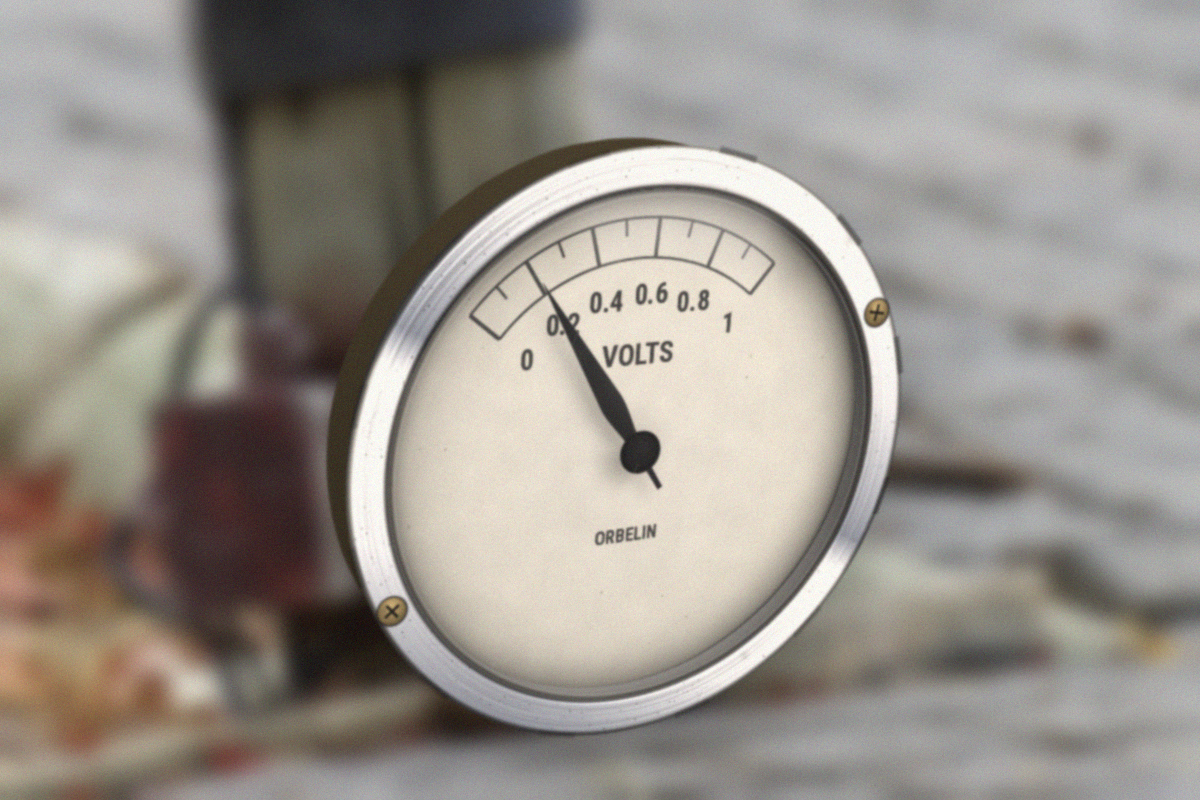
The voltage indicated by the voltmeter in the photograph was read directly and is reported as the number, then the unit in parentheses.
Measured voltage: 0.2 (V)
